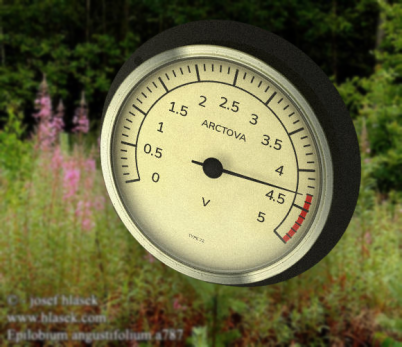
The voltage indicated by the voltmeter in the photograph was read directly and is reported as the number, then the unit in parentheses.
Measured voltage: 4.3 (V)
